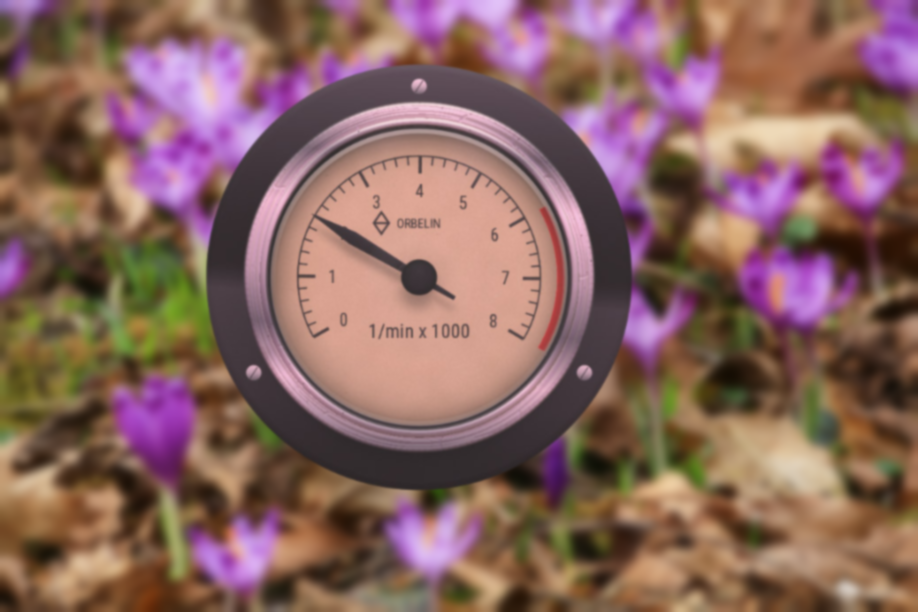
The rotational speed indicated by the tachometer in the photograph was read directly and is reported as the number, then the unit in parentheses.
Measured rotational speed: 2000 (rpm)
